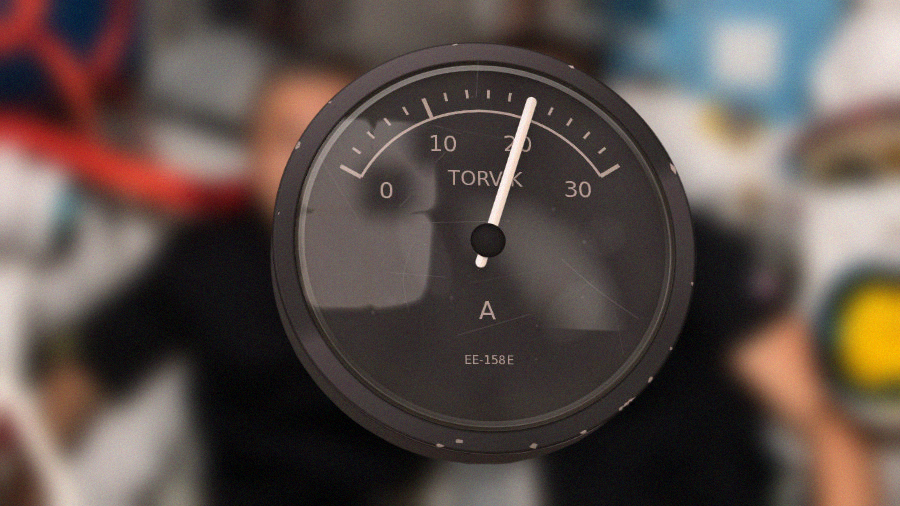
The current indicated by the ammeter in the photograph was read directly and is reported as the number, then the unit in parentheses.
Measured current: 20 (A)
